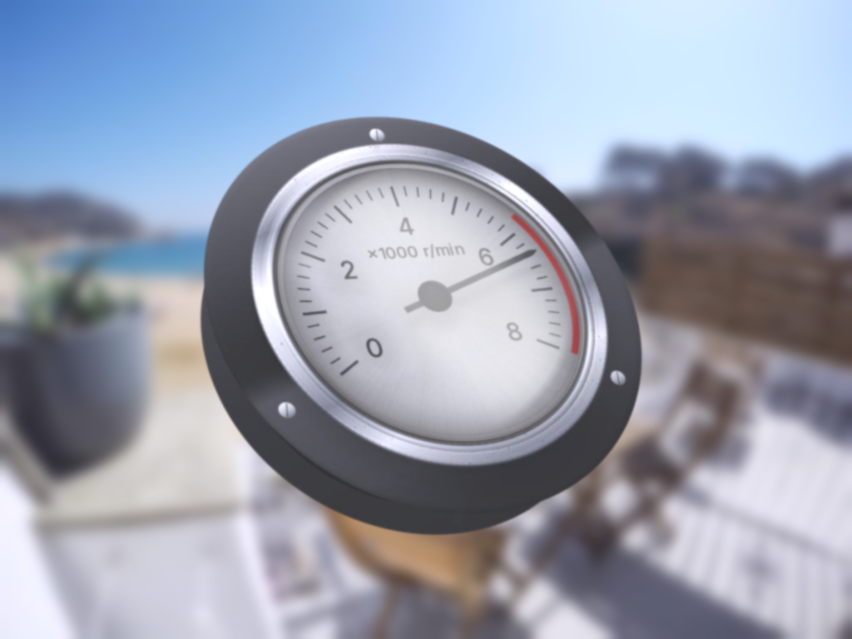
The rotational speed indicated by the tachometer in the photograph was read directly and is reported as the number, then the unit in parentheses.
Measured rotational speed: 6400 (rpm)
